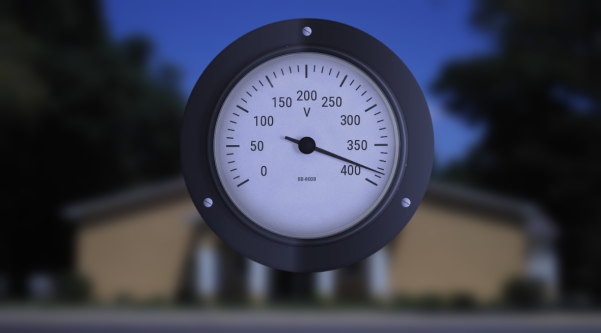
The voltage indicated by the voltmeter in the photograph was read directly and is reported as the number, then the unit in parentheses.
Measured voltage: 385 (V)
